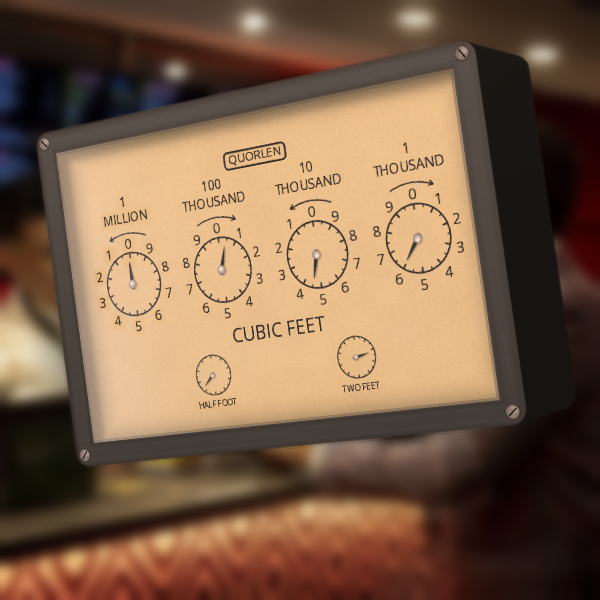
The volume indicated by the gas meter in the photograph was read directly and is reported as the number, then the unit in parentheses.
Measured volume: 4600 (ft³)
